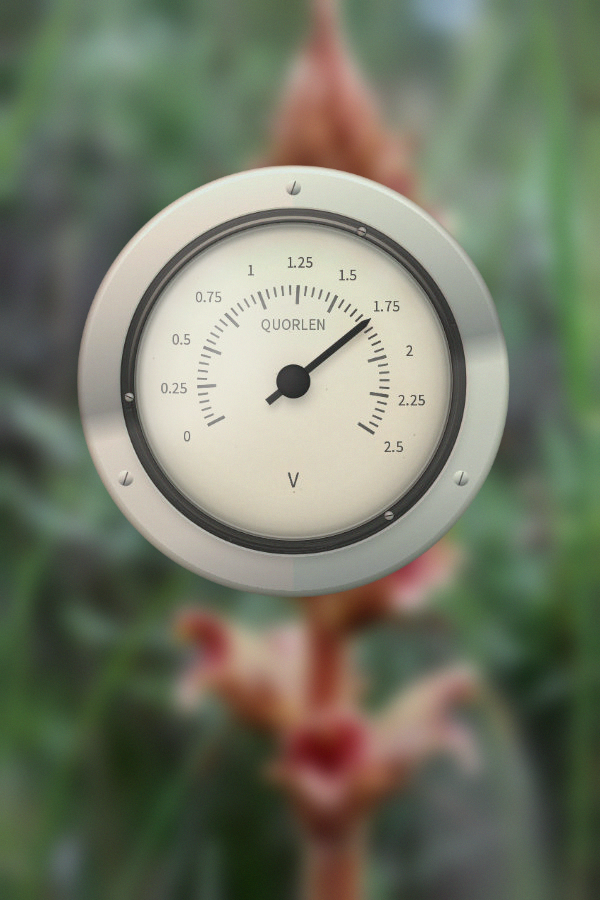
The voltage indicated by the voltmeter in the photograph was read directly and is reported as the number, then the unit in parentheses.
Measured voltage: 1.75 (V)
